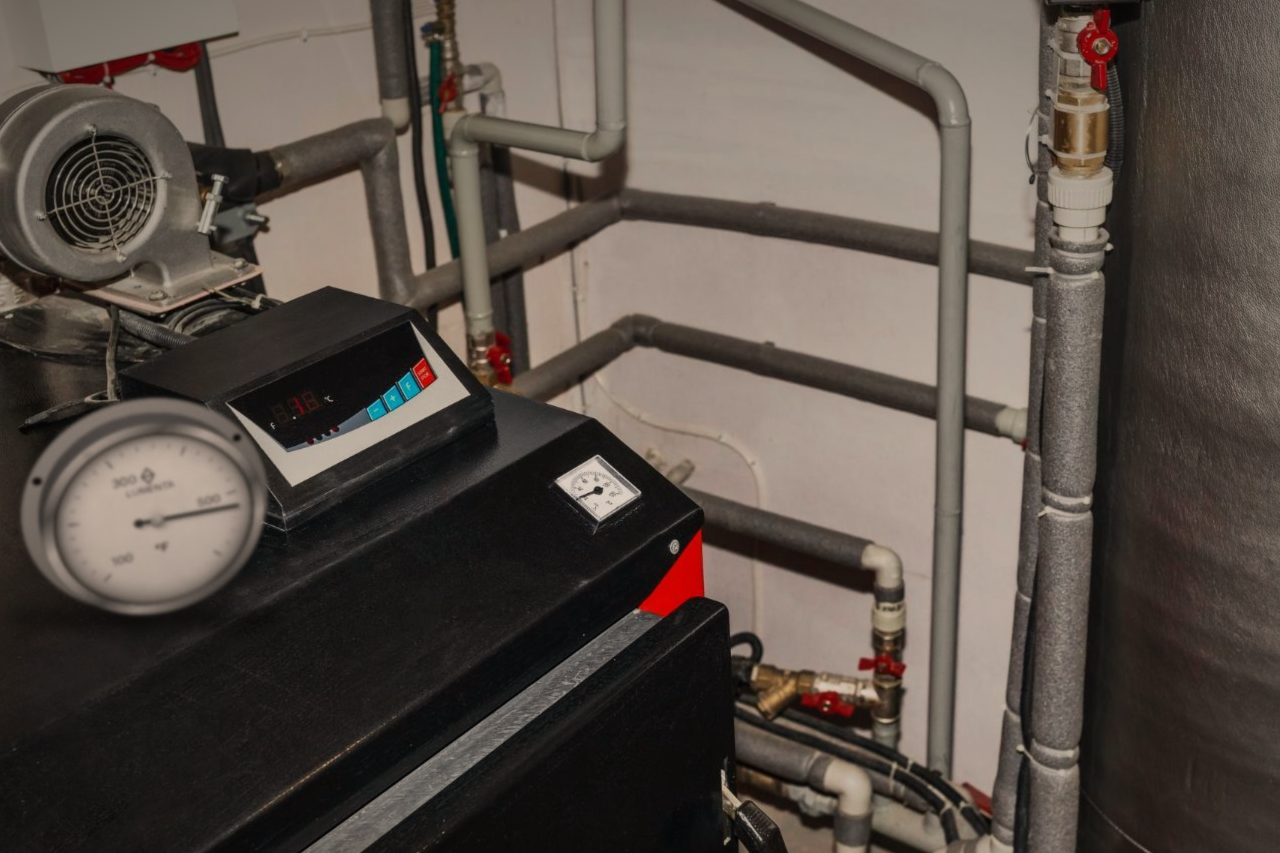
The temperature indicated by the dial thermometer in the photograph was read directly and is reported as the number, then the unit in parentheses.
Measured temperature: 520 (°F)
